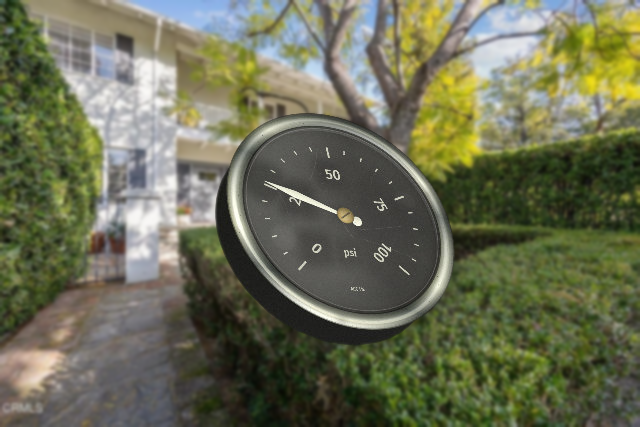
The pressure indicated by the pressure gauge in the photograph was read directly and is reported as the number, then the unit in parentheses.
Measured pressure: 25 (psi)
